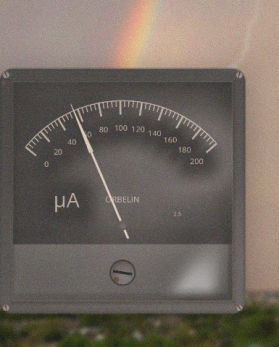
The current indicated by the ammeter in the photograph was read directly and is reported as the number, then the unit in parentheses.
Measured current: 56 (µA)
